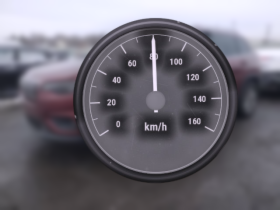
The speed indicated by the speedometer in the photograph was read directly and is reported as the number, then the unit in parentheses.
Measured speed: 80 (km/h)
